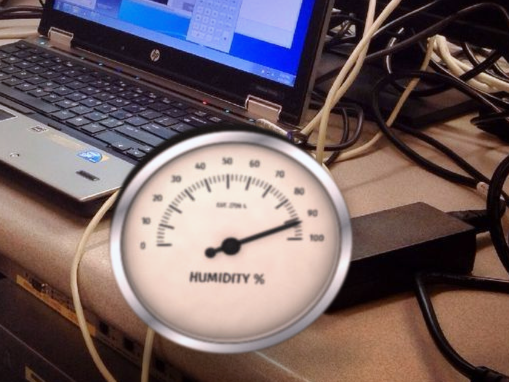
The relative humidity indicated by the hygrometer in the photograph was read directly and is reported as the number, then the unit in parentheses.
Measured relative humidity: 90 (%)
